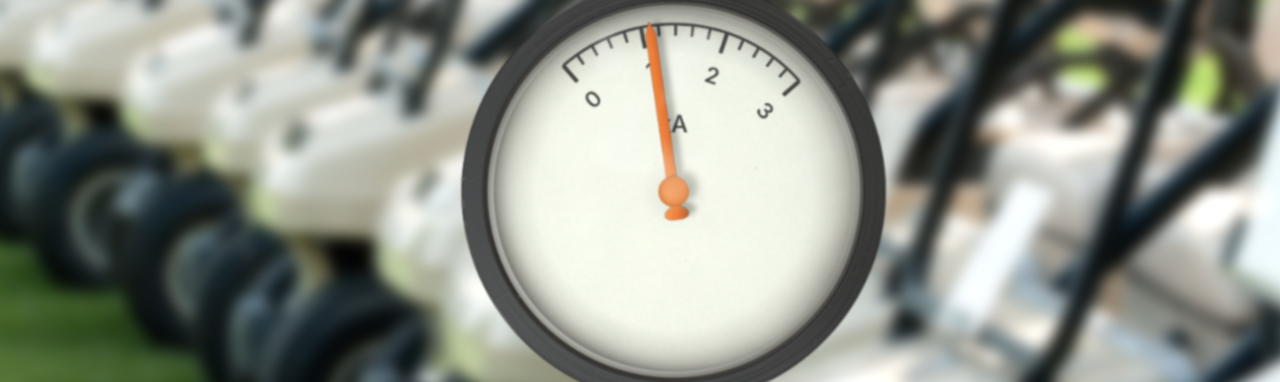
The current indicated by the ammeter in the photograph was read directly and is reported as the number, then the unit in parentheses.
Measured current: 1.1 (kA)
